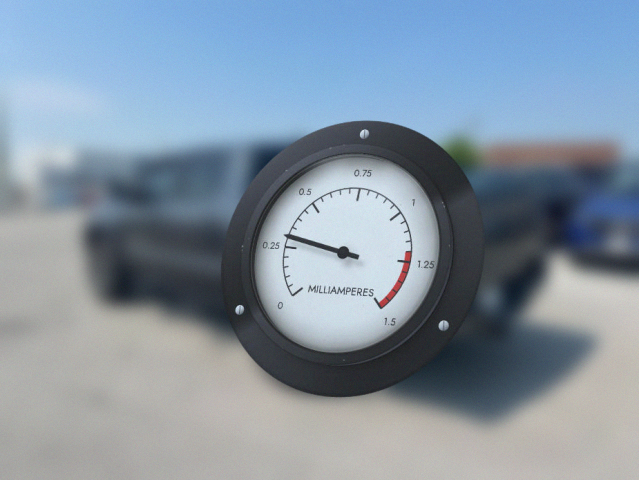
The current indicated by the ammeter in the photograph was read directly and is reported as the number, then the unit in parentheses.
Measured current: 0.3 (mA)
